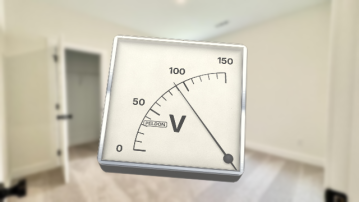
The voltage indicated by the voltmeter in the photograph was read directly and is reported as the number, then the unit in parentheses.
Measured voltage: 90 (V)
